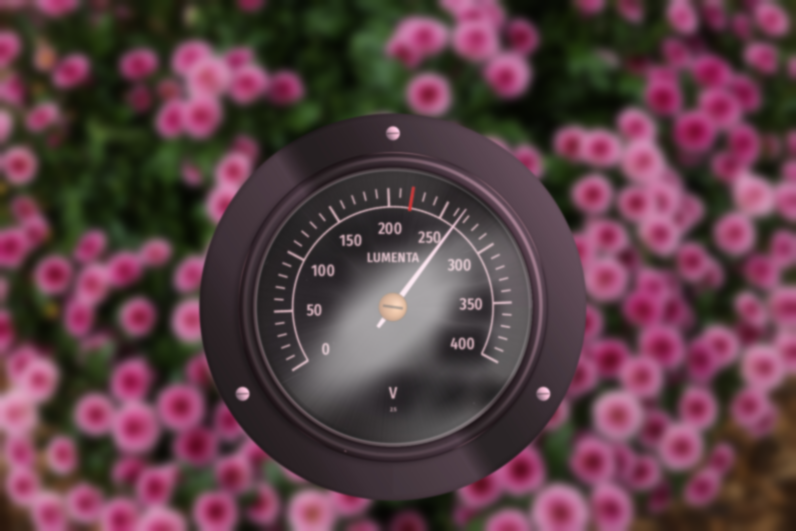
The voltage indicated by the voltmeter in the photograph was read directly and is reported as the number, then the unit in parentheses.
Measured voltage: 265 (V)
